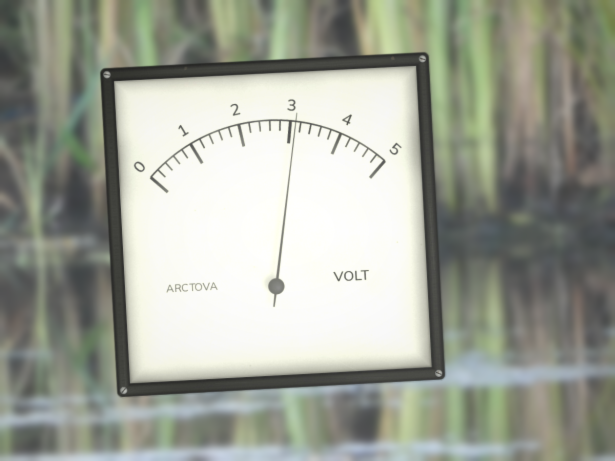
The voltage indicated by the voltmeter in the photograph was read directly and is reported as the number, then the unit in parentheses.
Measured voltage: 3.1 (V)
